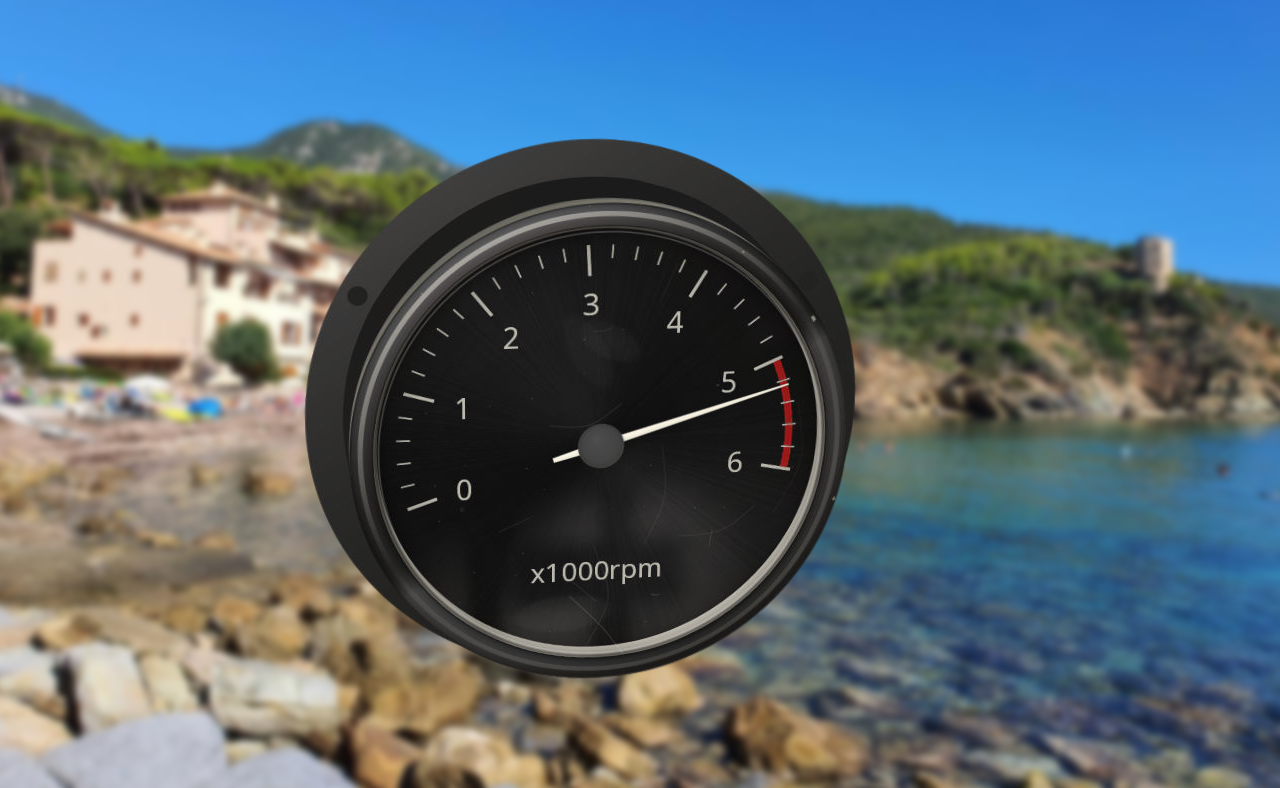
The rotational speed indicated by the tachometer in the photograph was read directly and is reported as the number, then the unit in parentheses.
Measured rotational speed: 5200 (rpm)
